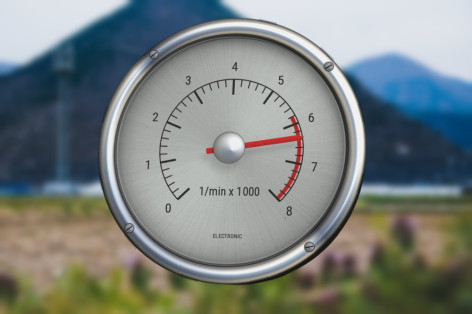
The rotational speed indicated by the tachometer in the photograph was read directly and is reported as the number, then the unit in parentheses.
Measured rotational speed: 6400 (rpm)
